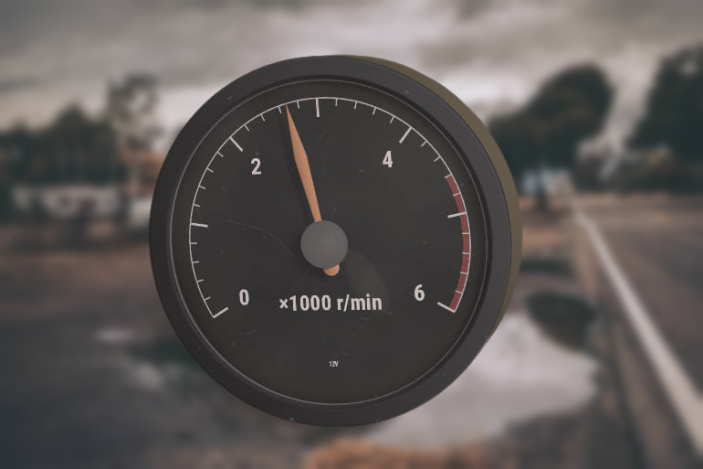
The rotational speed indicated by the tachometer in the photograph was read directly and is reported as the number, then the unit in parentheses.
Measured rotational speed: 2700 (rpm)
